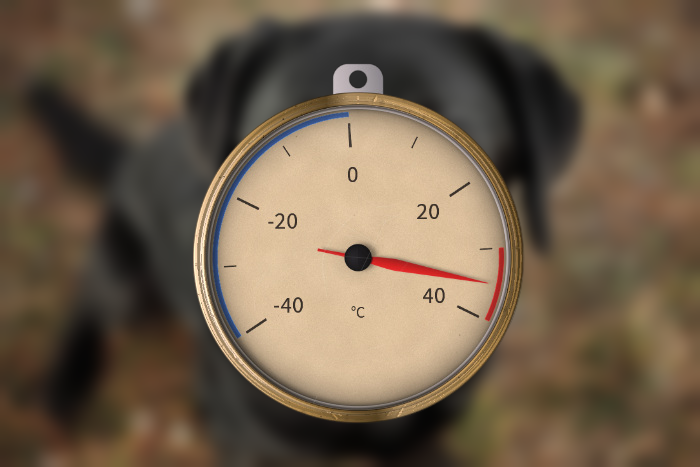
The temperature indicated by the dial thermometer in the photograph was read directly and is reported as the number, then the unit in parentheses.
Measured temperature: 35 (°C)
